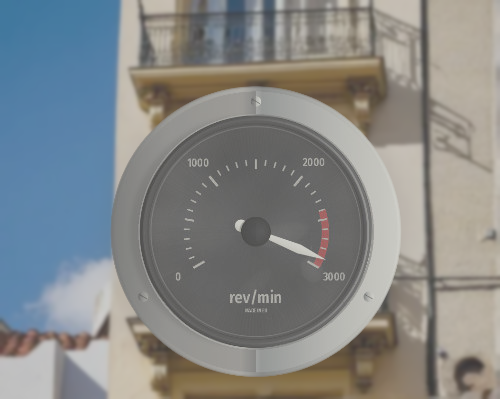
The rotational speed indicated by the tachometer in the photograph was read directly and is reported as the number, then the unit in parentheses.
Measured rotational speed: 2900 (rpm)
